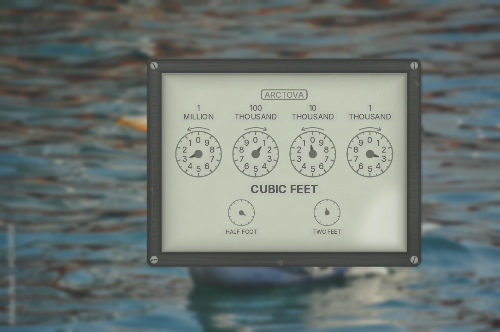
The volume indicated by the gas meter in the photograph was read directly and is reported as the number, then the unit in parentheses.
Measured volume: 310300 (ft³)
